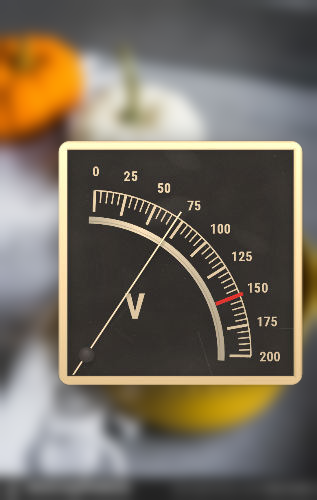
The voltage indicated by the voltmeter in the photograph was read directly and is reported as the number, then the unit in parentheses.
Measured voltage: 70 (V)
